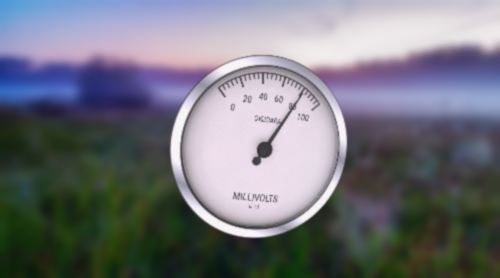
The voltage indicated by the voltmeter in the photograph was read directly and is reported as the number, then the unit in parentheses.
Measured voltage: 80 (mV)
